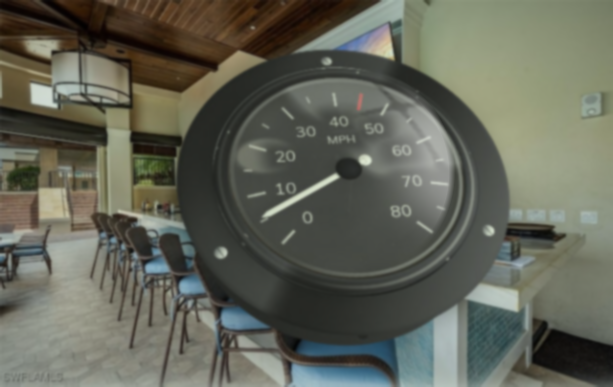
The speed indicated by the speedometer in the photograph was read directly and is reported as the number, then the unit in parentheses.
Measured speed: 5 (mph)
